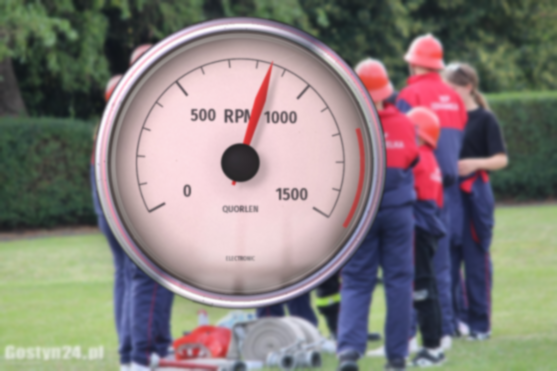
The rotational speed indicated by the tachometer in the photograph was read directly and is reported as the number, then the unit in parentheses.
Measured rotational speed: 850 (rpm)
